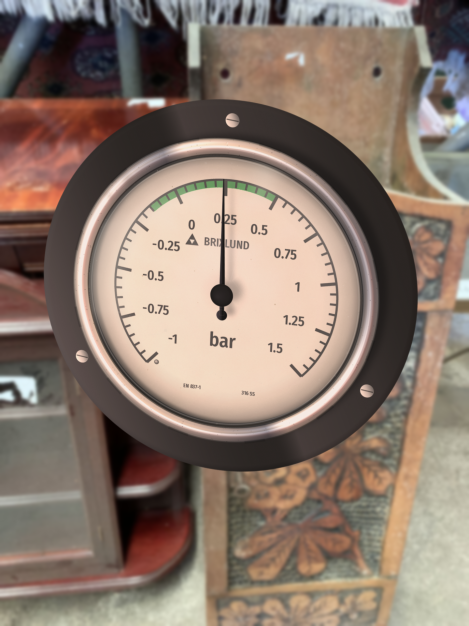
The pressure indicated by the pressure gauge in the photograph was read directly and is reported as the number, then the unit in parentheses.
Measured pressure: 0.25 (bar)
